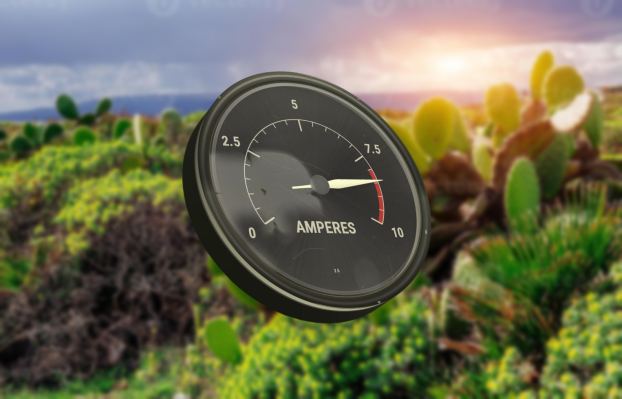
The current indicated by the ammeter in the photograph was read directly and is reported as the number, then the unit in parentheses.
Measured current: 8.5 (A)
